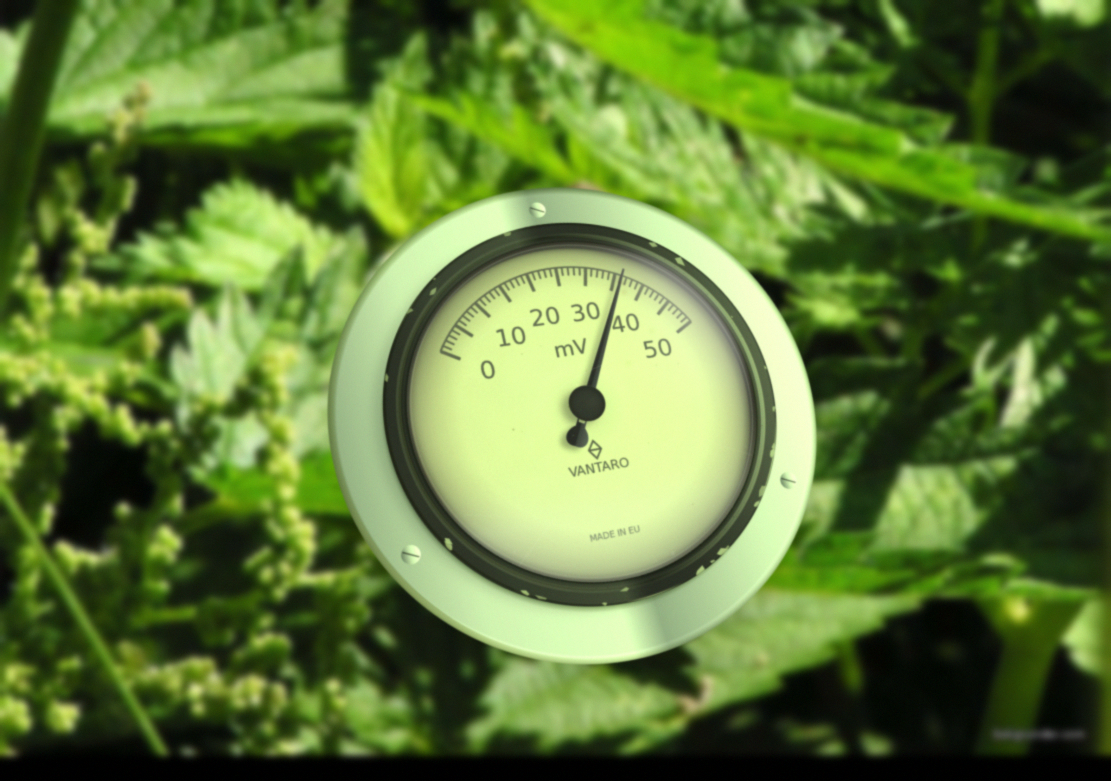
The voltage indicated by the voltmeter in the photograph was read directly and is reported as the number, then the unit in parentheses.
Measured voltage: 36 (mV)
